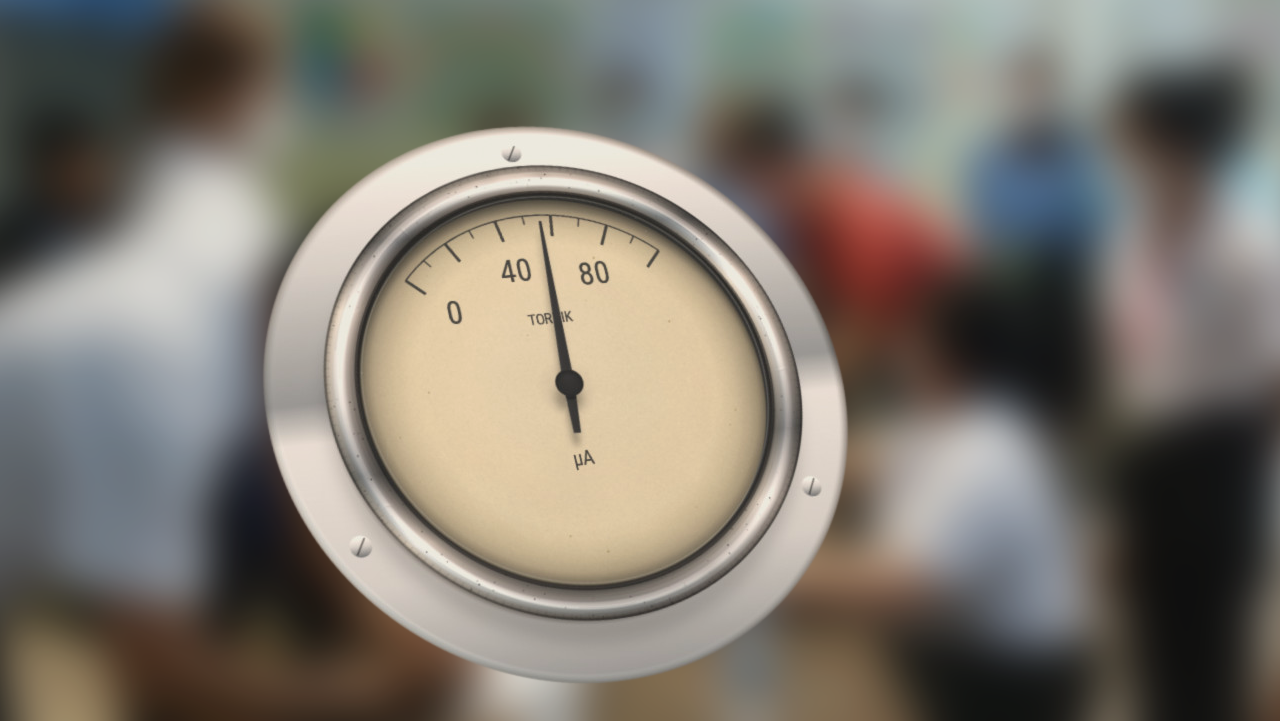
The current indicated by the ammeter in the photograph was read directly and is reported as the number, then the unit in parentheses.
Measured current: 55 (µA)
